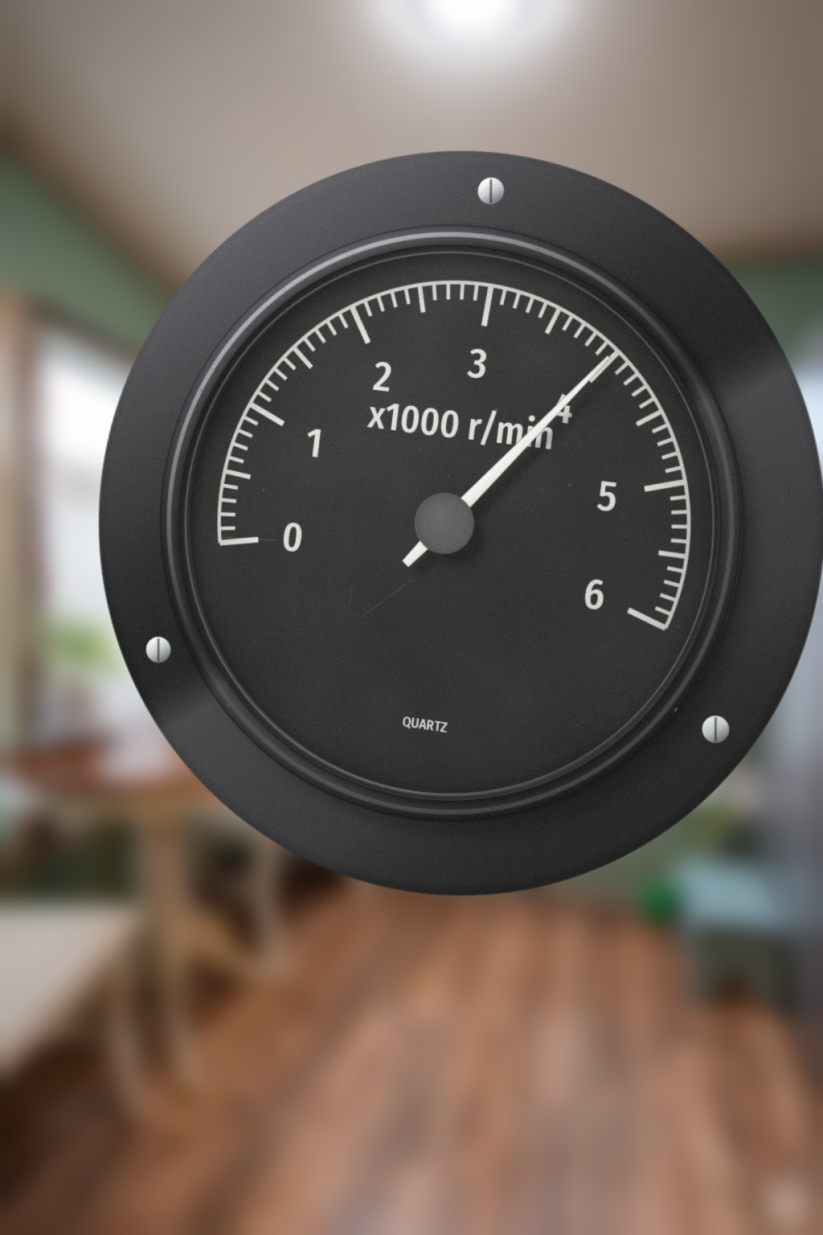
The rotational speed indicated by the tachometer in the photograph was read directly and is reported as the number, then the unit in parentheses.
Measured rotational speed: 4000 (rpm)
